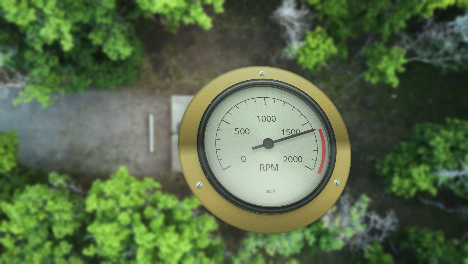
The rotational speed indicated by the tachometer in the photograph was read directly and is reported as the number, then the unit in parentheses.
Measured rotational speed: 1600 (rpm)
